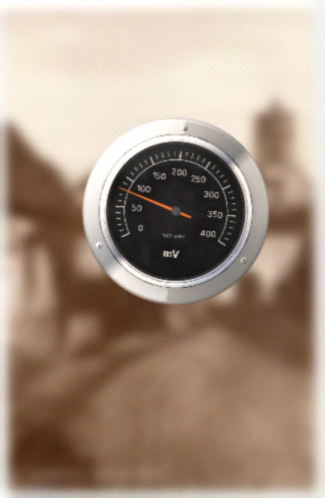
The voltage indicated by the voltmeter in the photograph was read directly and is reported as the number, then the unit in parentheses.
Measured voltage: 80 (mV)
